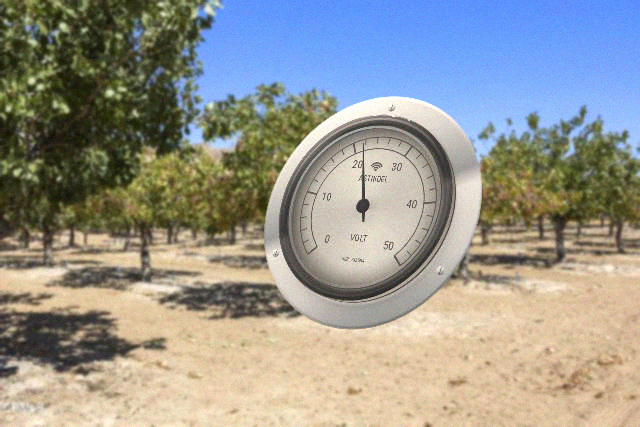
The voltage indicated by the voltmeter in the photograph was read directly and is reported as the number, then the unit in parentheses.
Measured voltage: 22 (V)
